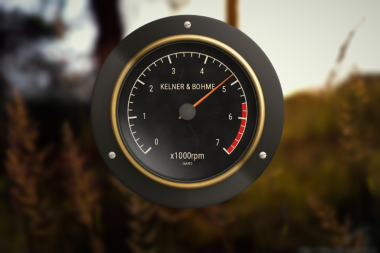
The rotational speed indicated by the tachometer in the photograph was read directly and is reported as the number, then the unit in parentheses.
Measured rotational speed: 4800 (rpm)
